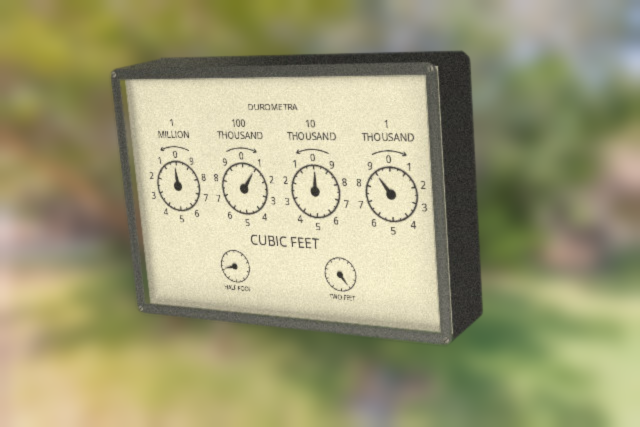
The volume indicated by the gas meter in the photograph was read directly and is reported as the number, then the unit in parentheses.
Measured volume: 9900 (ft³)
